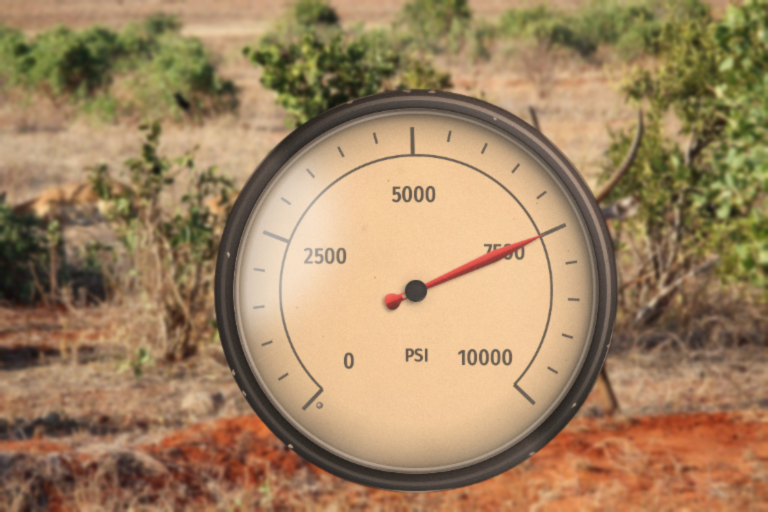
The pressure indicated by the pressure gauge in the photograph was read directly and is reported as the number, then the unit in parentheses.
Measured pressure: 7500 (psi)
